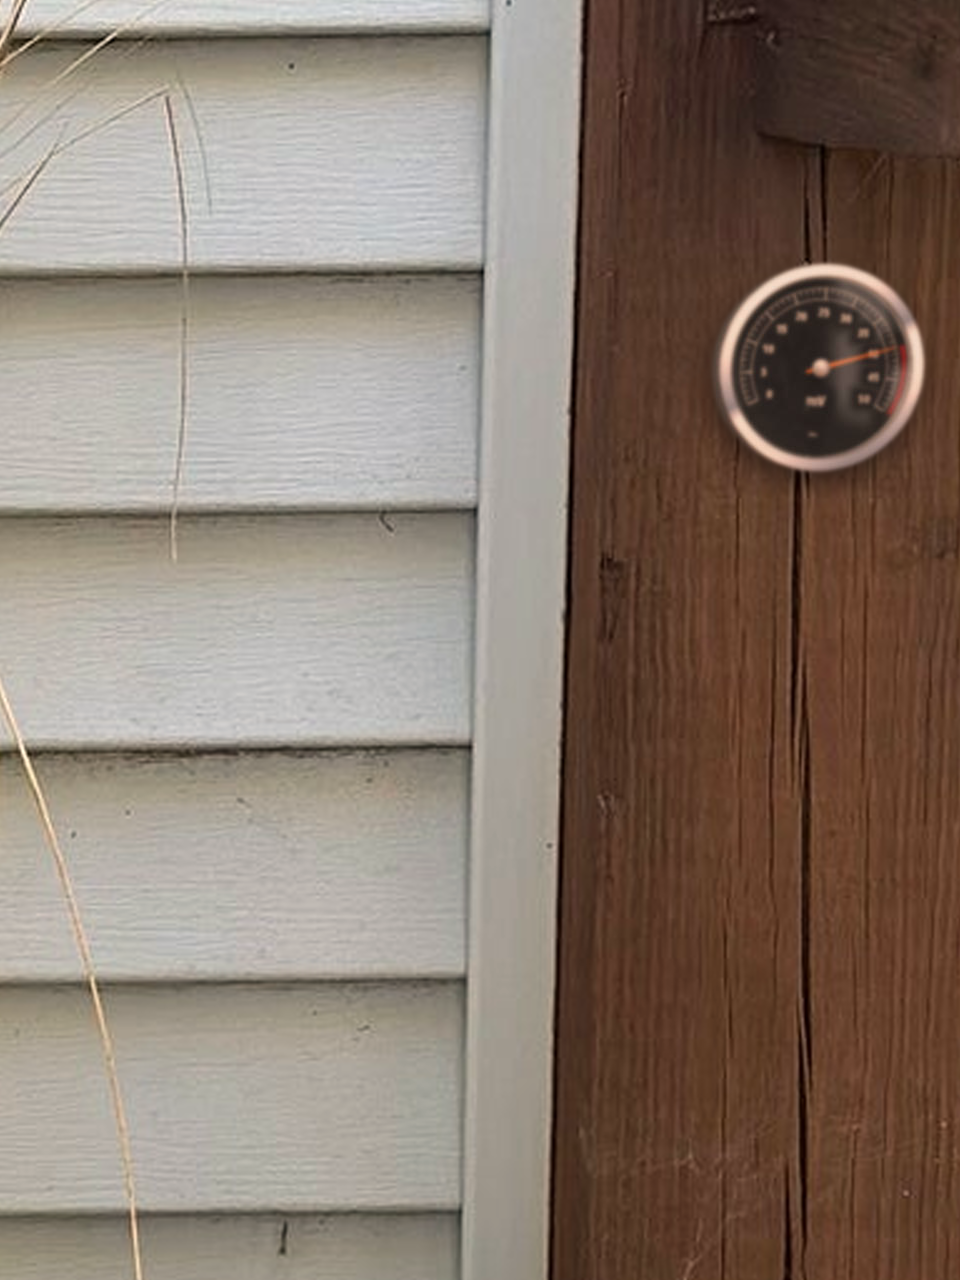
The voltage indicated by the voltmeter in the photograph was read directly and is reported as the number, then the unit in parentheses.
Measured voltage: 40 (mV)
